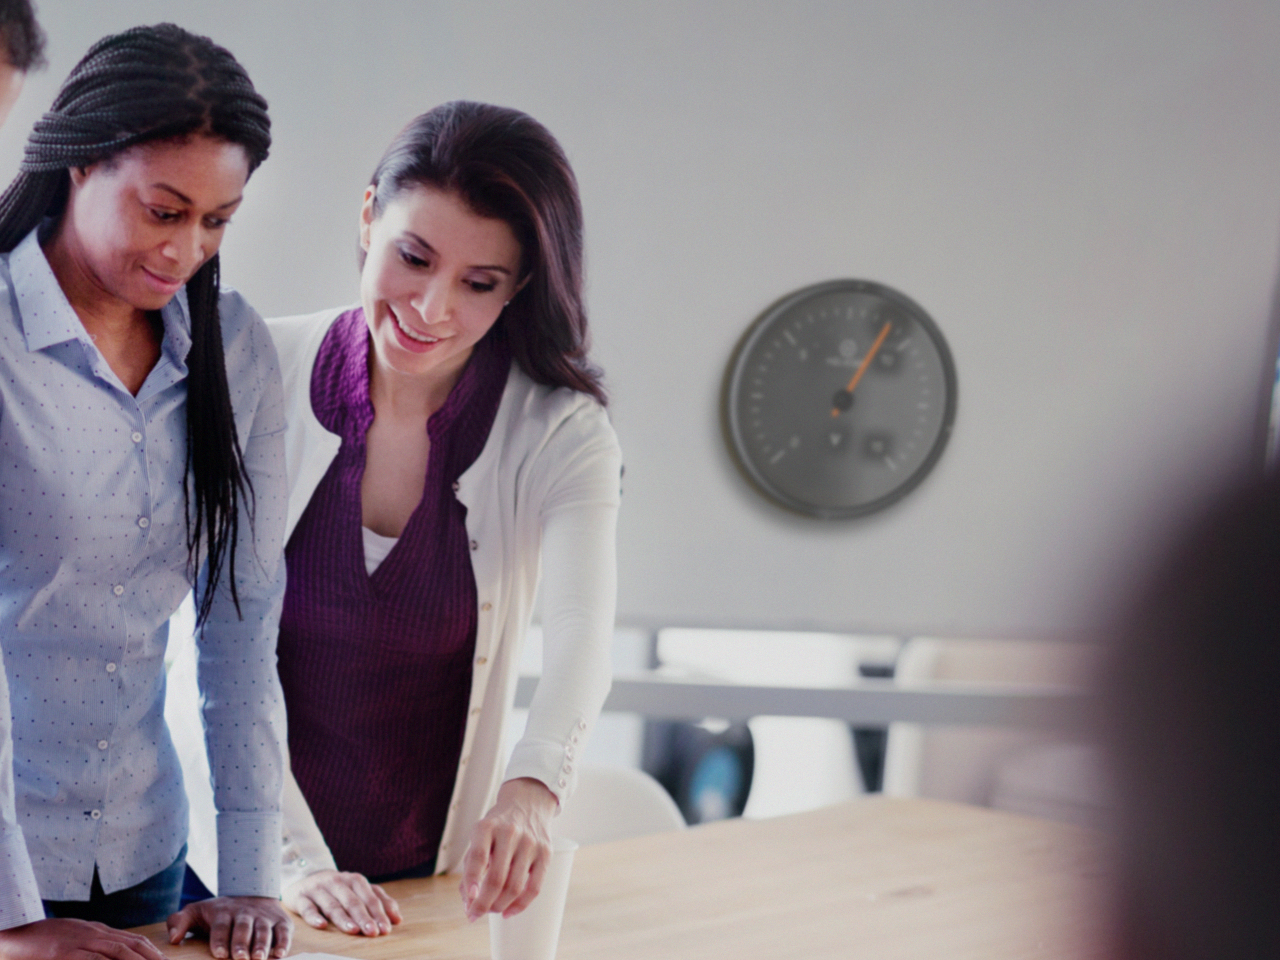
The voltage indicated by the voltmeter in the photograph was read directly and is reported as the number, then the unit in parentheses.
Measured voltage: 9 (V)
